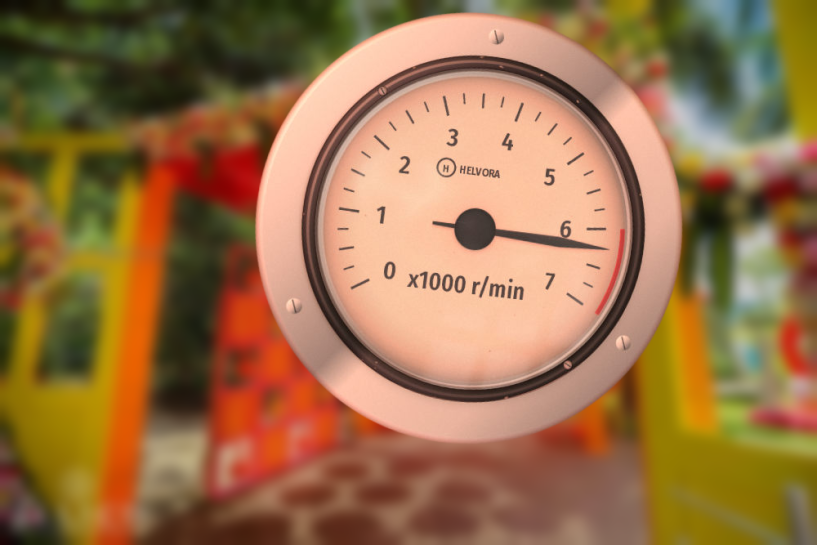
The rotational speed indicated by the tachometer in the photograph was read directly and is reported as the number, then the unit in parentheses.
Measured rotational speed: 6250 (rpm)
